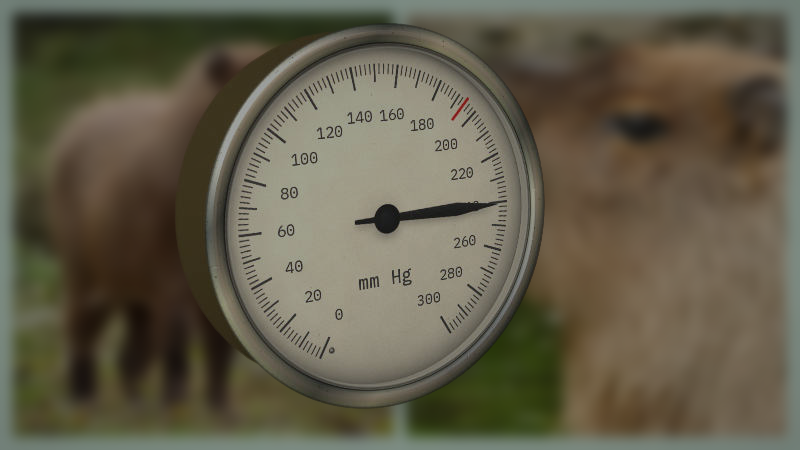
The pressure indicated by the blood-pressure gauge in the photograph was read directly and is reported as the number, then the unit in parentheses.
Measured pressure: 240 (mmHg)
